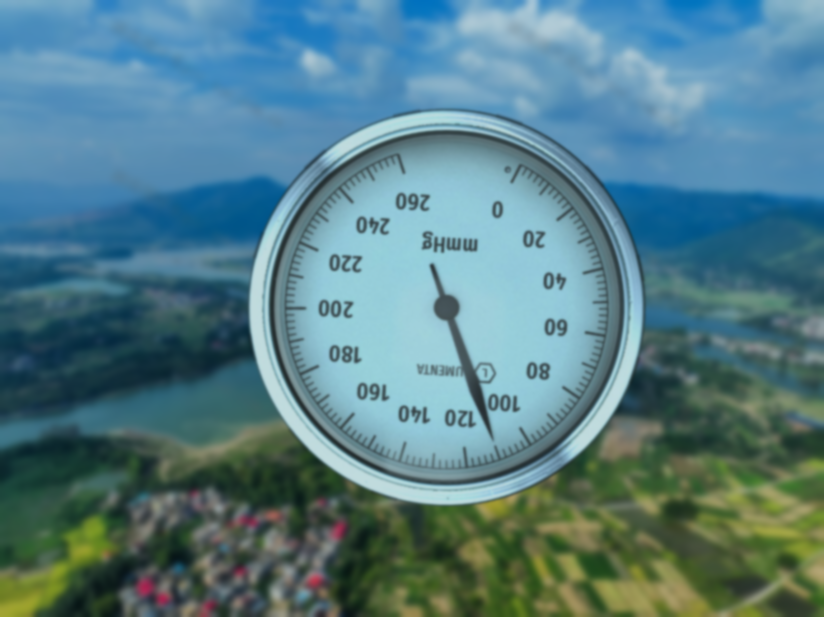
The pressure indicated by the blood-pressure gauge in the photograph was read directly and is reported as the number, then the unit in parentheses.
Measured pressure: 110 (mmHg)
